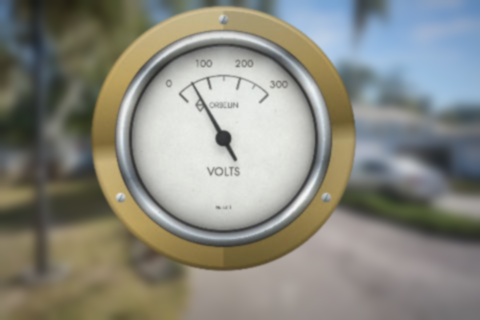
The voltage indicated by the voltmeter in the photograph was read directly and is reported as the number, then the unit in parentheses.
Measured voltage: 50 (V)
